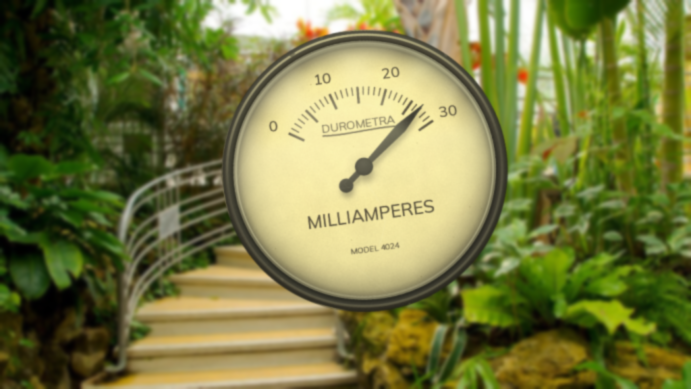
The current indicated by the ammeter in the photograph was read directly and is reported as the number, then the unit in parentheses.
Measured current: 27 (mA)
